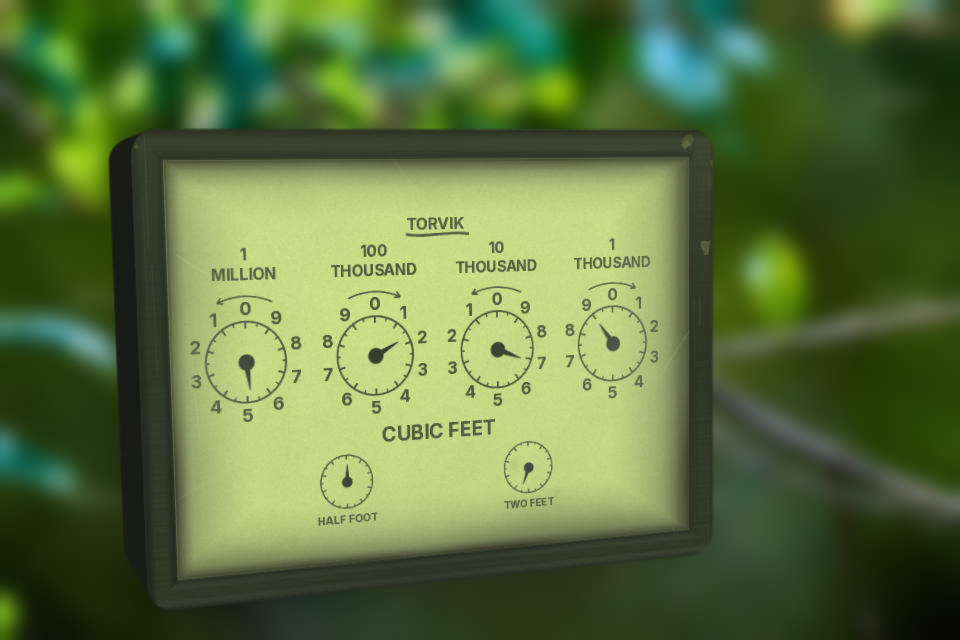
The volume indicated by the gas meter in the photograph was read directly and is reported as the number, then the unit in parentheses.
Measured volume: 516900 (ft³)
